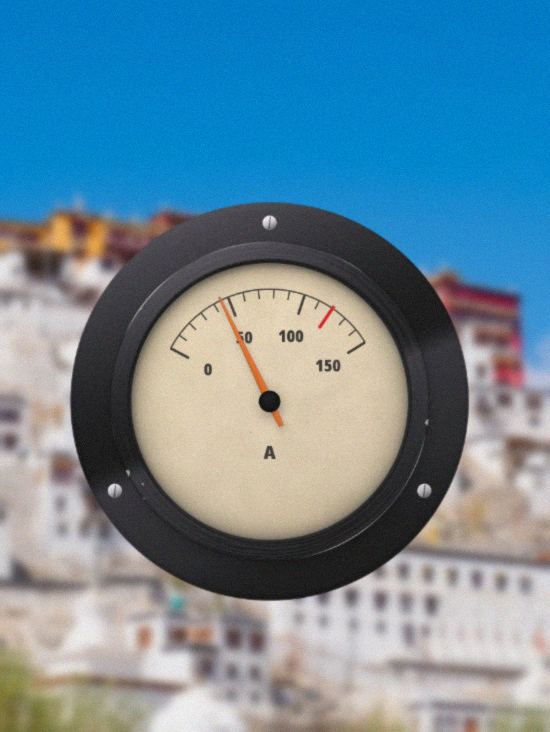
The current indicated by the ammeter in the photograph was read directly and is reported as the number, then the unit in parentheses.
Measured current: 45 (A)
